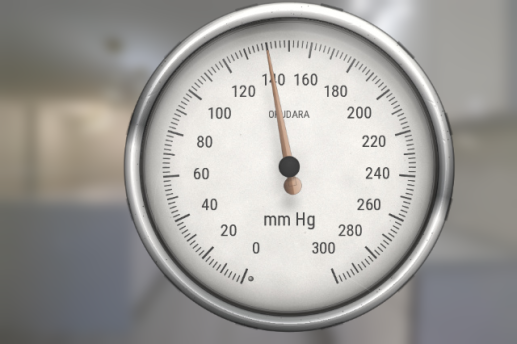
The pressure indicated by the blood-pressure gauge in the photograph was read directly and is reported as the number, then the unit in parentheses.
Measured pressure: 140 (mmHg)
